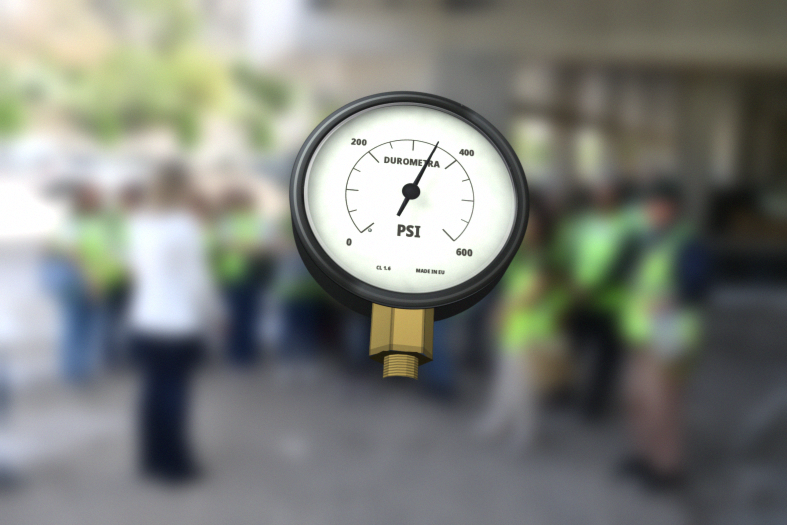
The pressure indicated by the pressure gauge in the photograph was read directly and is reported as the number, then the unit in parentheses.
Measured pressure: 350 (psi)
